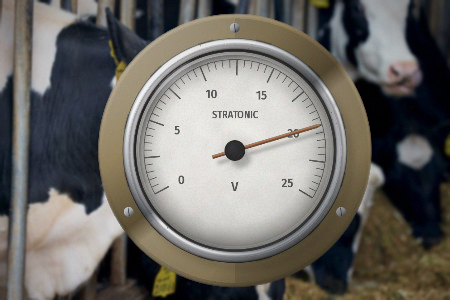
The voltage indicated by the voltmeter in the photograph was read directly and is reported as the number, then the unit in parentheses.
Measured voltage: 20 (V)
